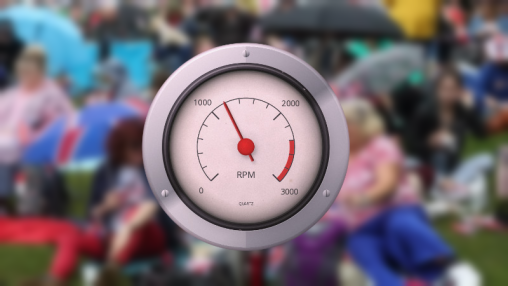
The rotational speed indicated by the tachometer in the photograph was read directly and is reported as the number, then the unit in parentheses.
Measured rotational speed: 1200 (rpm)
